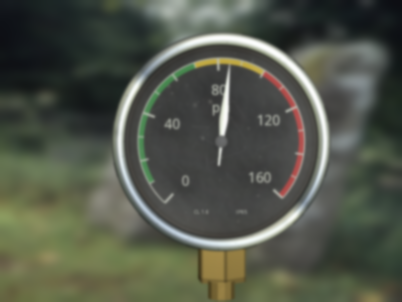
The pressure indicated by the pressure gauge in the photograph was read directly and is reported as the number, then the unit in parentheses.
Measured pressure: 85 (psi)
